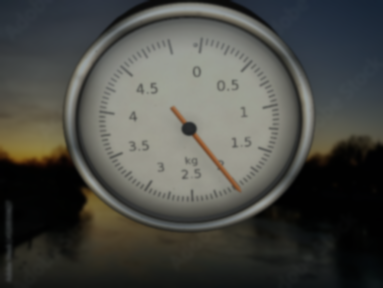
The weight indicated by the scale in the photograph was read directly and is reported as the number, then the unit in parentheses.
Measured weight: 2 (kg)
